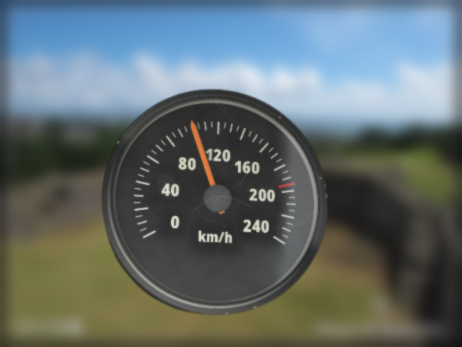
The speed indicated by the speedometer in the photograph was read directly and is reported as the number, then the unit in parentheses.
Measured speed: 100 (km/h)
